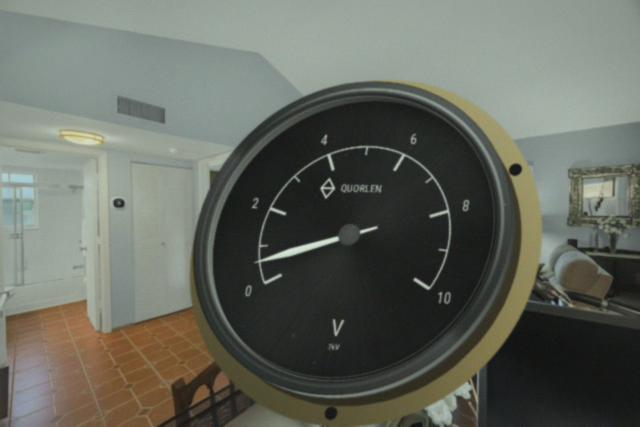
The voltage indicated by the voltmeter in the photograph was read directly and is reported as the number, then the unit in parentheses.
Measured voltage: 0.5 (V)
